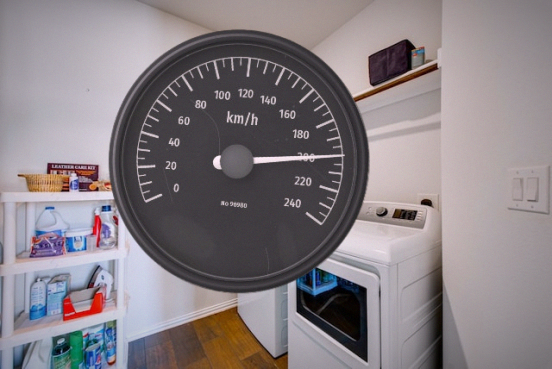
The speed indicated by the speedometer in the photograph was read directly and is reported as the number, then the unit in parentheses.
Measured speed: 200 (km/h)
